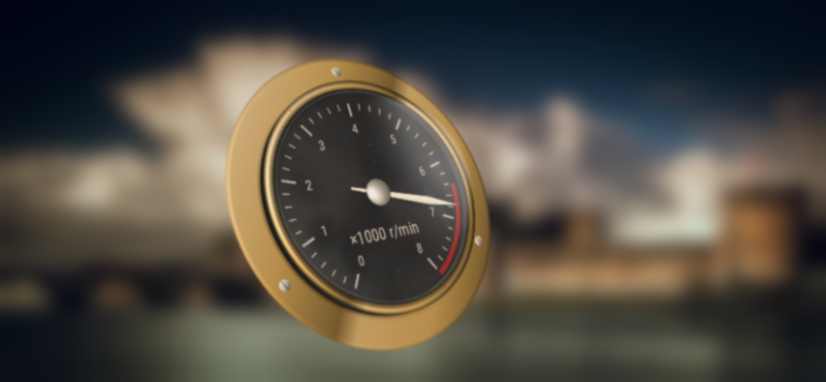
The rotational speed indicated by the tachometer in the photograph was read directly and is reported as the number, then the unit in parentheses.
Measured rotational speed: 6800 (rpm)
